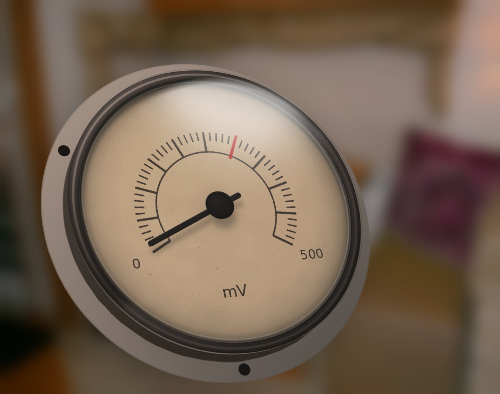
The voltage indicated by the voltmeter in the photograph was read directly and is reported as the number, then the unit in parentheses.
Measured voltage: 10 (mV)
